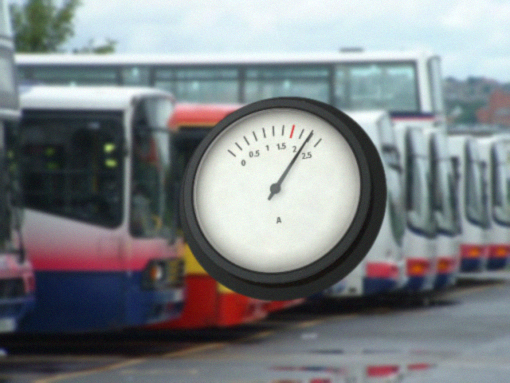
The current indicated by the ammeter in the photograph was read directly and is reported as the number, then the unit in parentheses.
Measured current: 2.25 (A)
